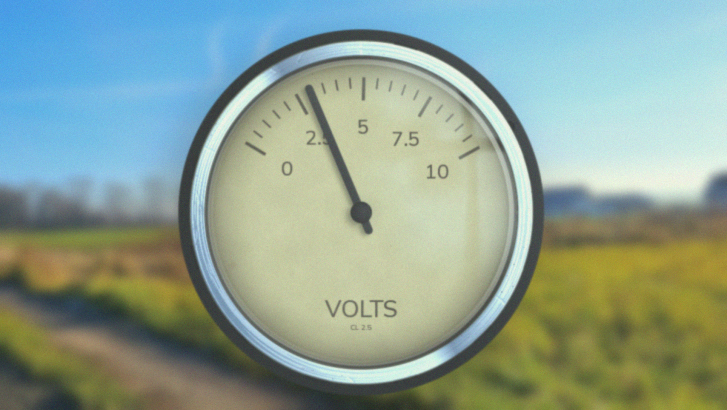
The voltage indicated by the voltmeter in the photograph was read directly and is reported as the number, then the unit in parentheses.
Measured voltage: 3 (V)
